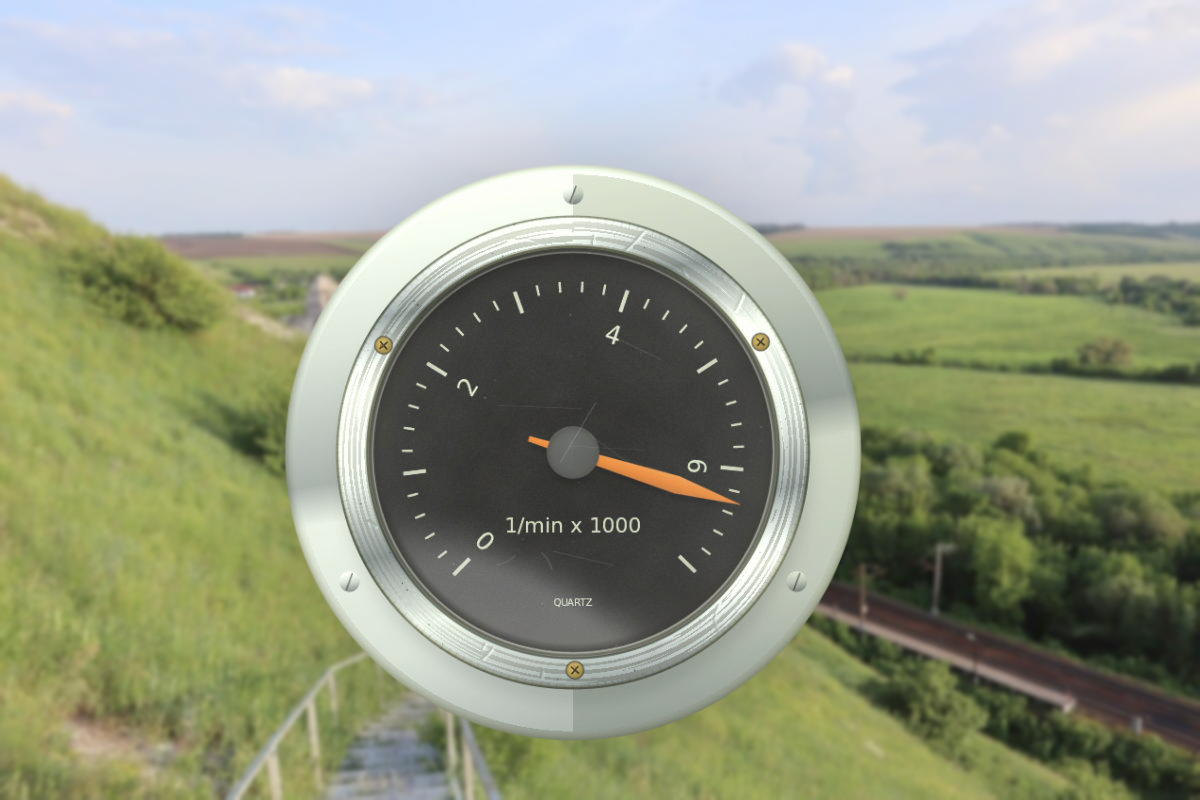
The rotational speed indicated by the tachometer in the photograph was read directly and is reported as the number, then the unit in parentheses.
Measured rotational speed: 6300 (rpm)
